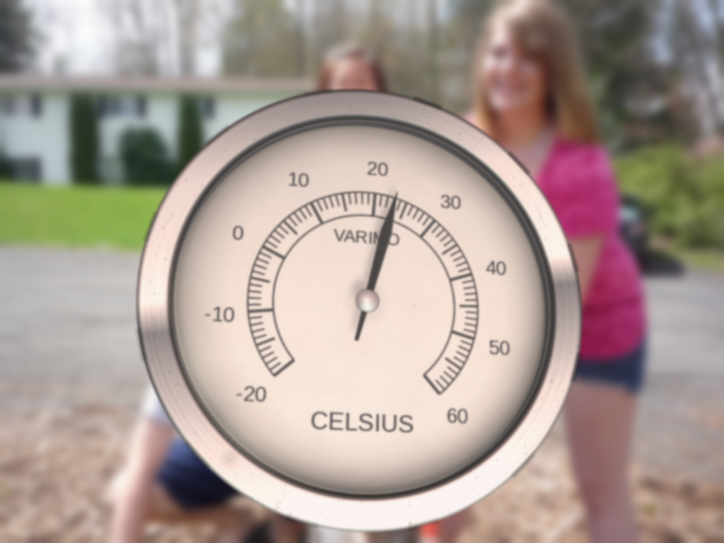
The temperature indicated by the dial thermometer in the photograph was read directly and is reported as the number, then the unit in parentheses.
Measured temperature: 23 (°C)
